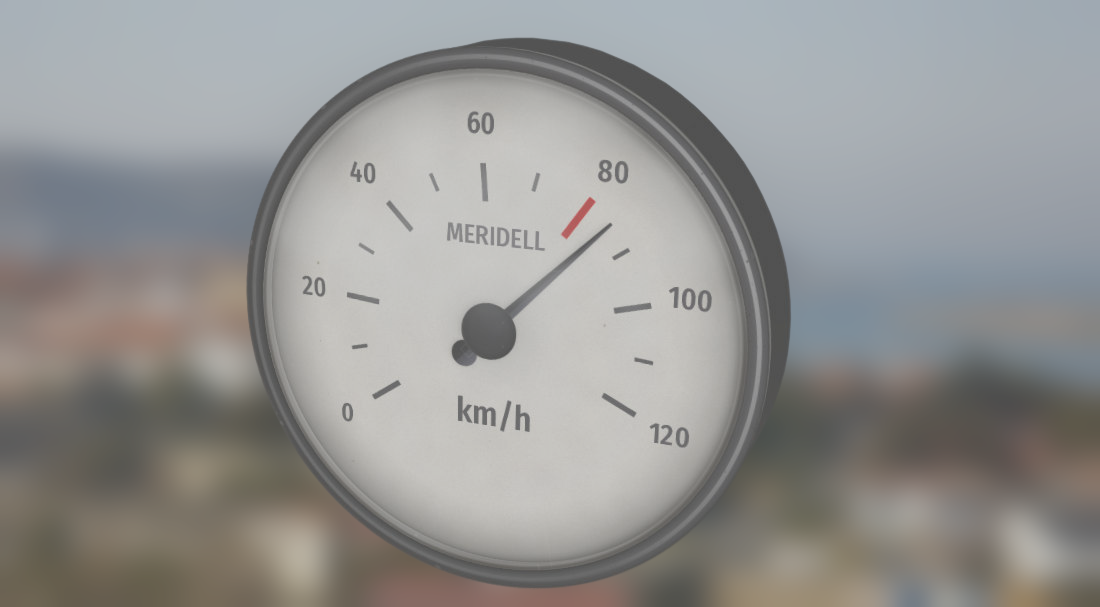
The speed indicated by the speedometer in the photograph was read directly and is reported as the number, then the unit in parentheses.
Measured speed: 85 (km/h)
